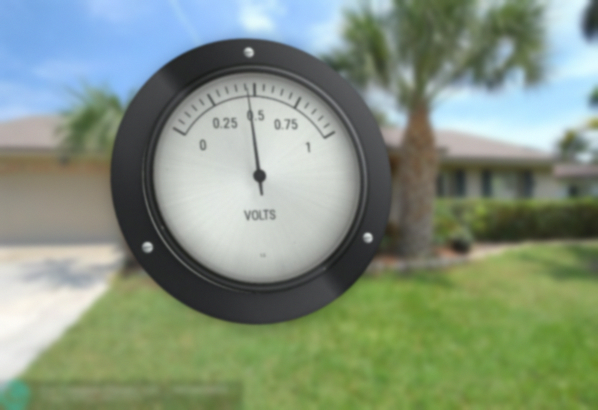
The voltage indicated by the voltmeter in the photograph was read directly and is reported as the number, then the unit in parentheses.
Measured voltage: 0.45 (V)
